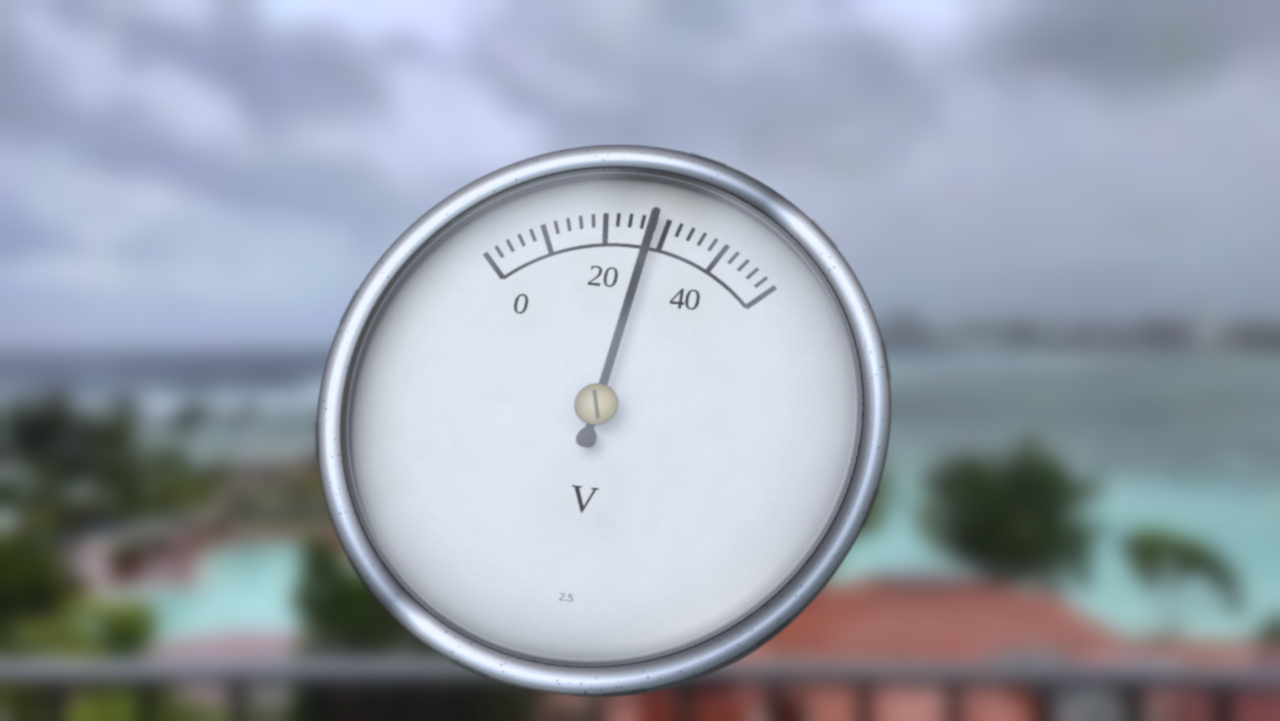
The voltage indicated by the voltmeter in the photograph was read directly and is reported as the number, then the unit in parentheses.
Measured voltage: 28 (V)
